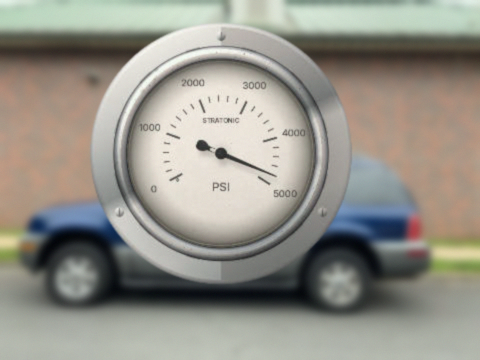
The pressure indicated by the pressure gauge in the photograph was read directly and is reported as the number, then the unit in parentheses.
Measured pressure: 4800 (psi)
